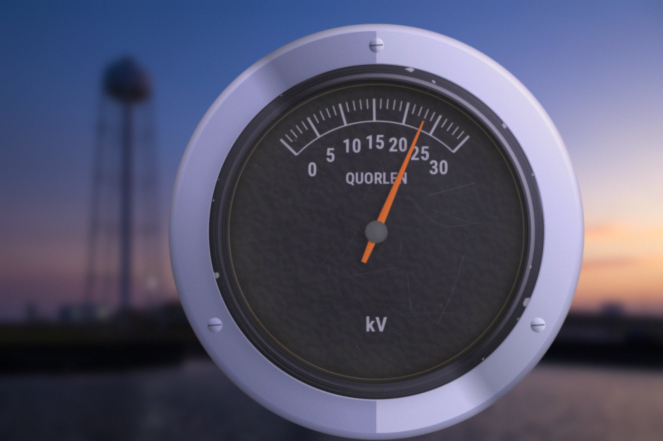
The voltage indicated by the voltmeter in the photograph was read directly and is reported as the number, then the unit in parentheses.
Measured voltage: 23 (kV)
